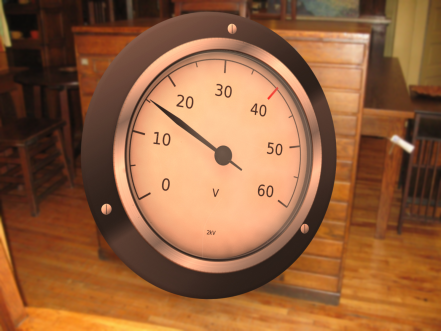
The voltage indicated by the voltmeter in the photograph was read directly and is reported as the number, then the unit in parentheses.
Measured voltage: 15 (V)
